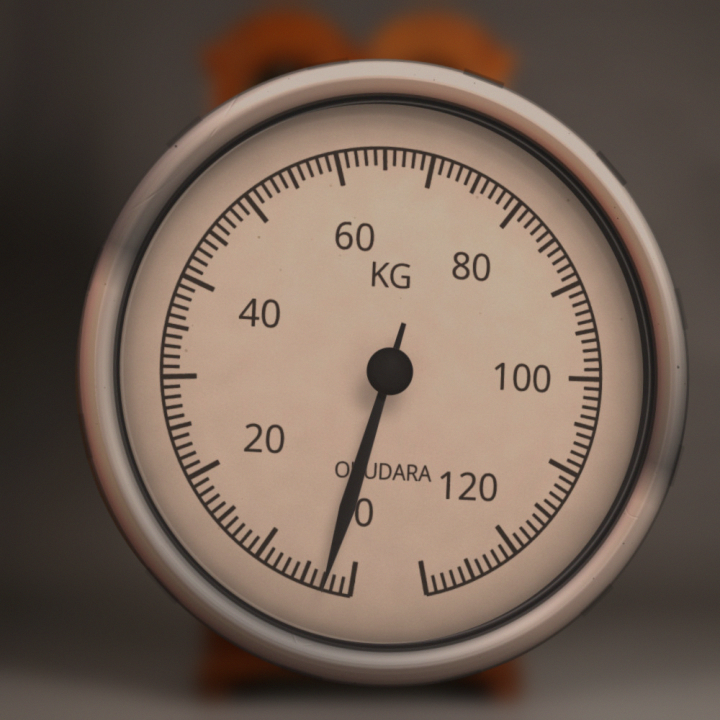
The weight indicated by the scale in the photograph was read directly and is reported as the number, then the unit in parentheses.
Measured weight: 3 (kg)
